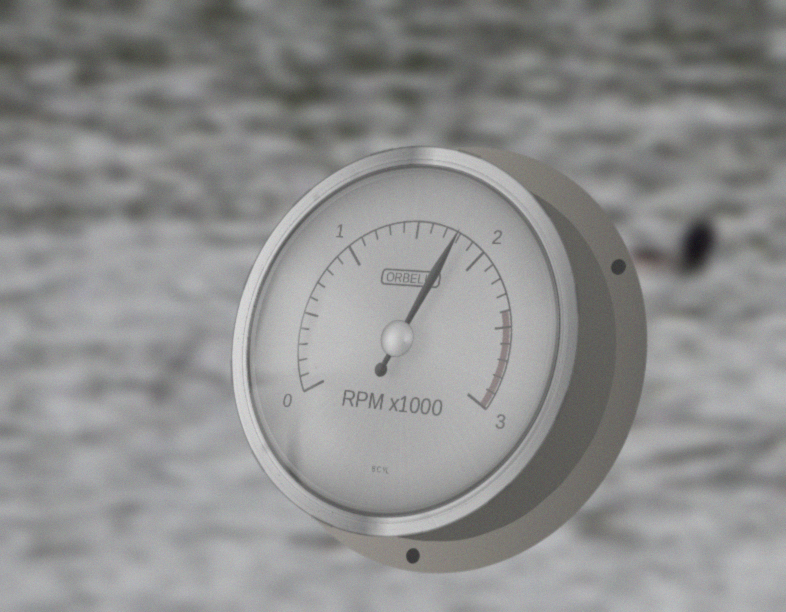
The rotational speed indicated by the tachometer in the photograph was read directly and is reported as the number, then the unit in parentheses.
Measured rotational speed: 1800 (rpm)
